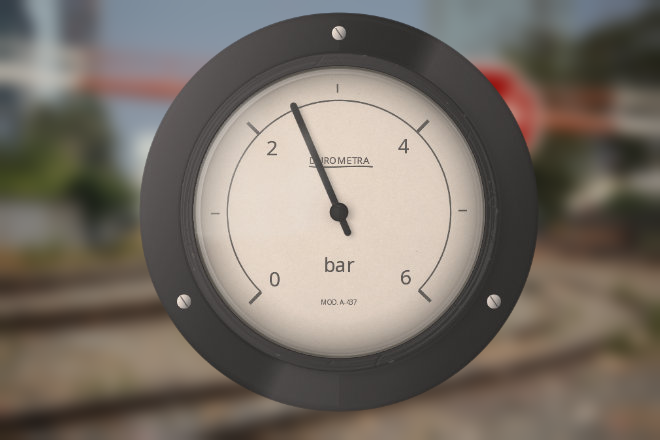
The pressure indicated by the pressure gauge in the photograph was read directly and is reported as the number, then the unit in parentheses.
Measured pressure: 2.5 (bar)
